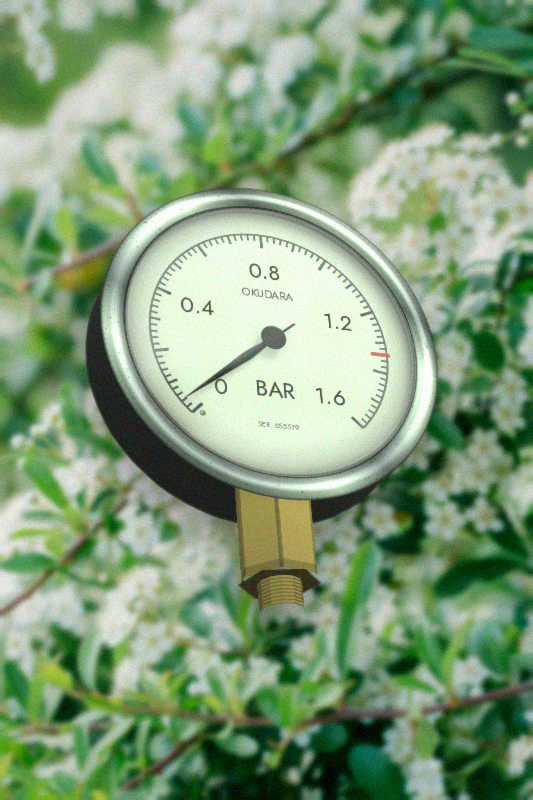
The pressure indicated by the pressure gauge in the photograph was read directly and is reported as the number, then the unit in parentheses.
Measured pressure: 0.04 (bar)
